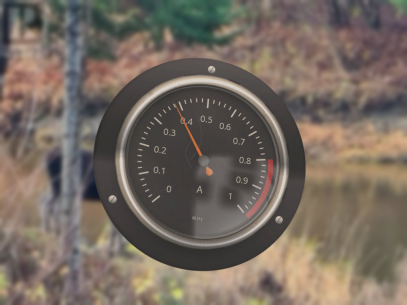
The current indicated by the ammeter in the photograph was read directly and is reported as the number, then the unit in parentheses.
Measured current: 0.38 (A)
